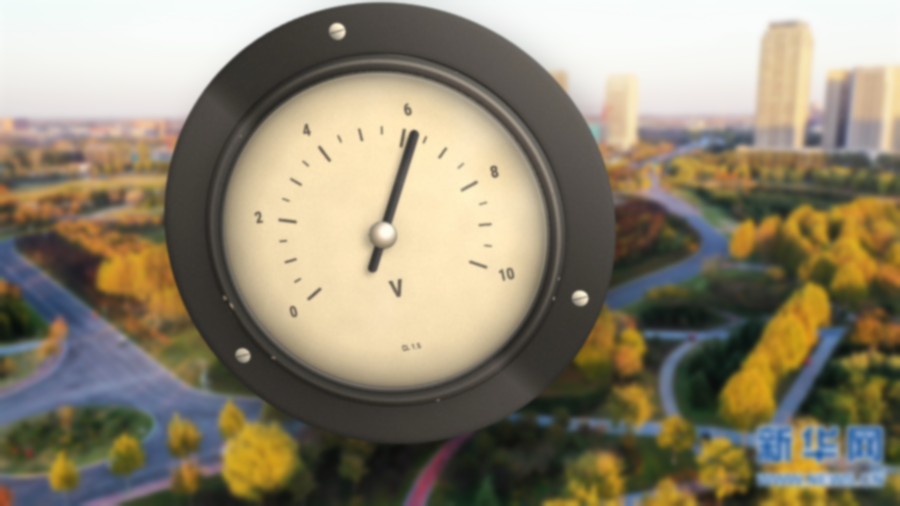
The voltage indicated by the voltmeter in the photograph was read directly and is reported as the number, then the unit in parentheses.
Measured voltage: 6.25 (V)
